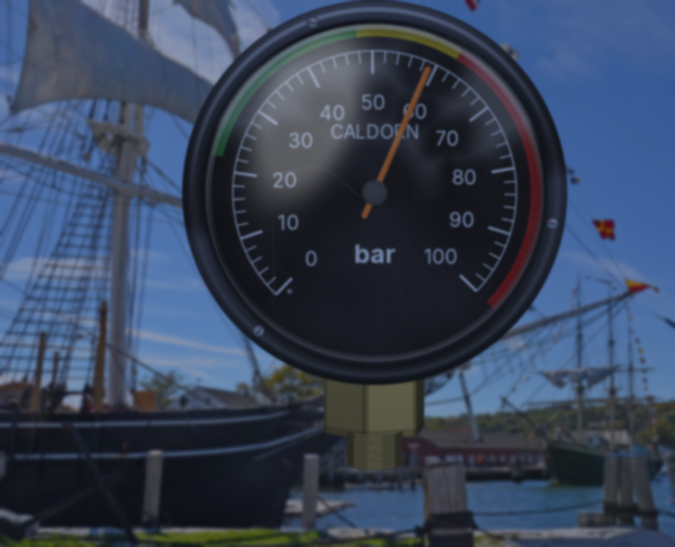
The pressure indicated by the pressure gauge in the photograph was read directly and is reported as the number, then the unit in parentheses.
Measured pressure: 59 (bar)
